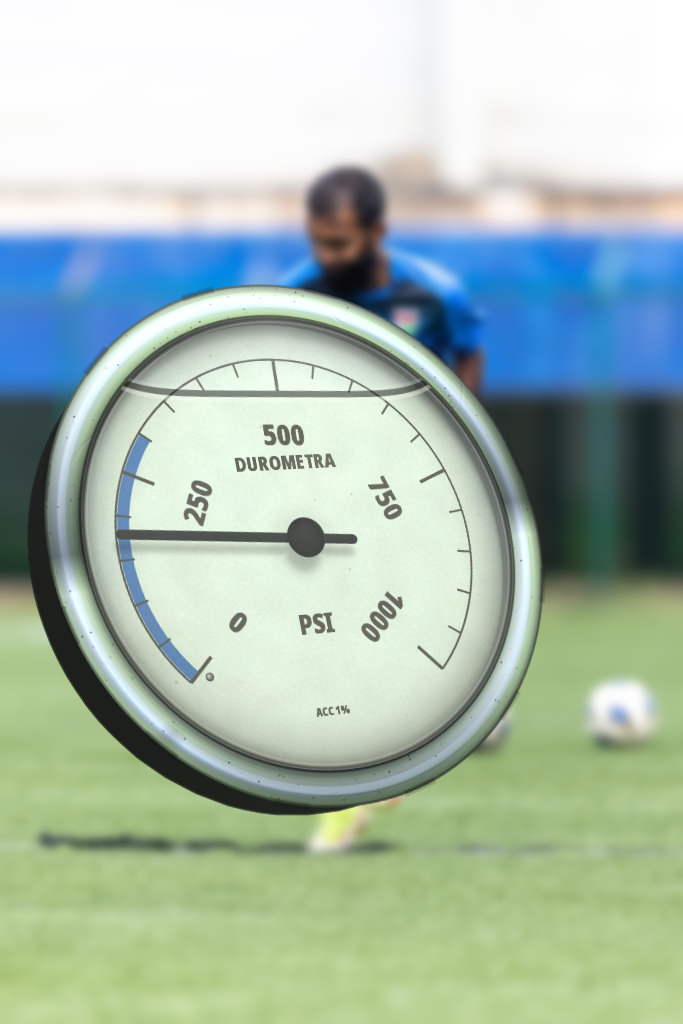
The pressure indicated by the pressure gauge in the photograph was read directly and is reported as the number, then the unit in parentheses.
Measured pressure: 175 (psi)
